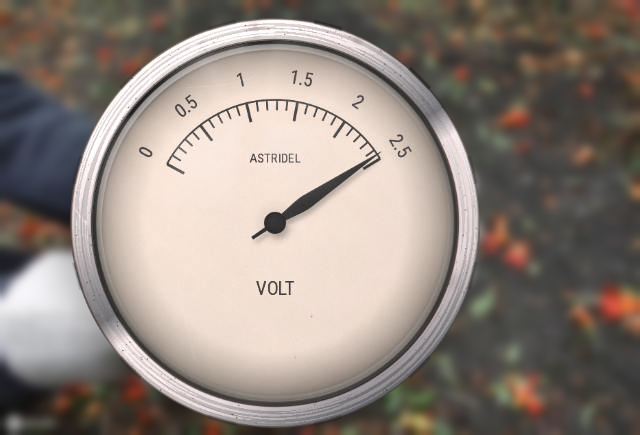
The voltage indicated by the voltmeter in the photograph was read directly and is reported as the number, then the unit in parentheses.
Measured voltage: 2.45 (V)
